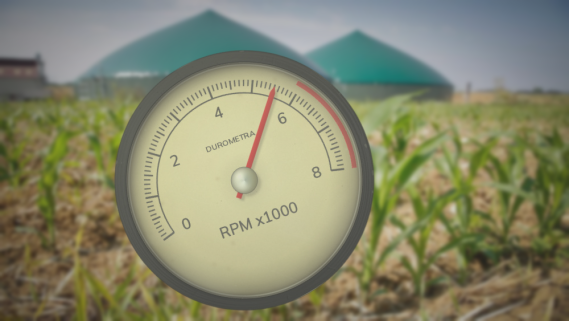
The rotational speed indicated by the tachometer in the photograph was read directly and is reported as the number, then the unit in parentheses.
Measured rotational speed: 5500 (rpm)
